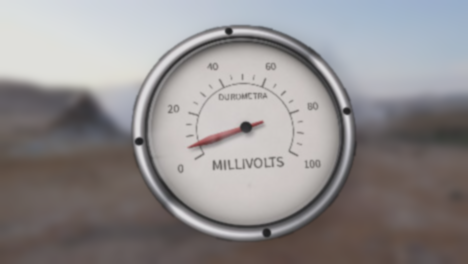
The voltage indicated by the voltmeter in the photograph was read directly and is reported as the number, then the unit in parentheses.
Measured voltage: 5 (mV)
